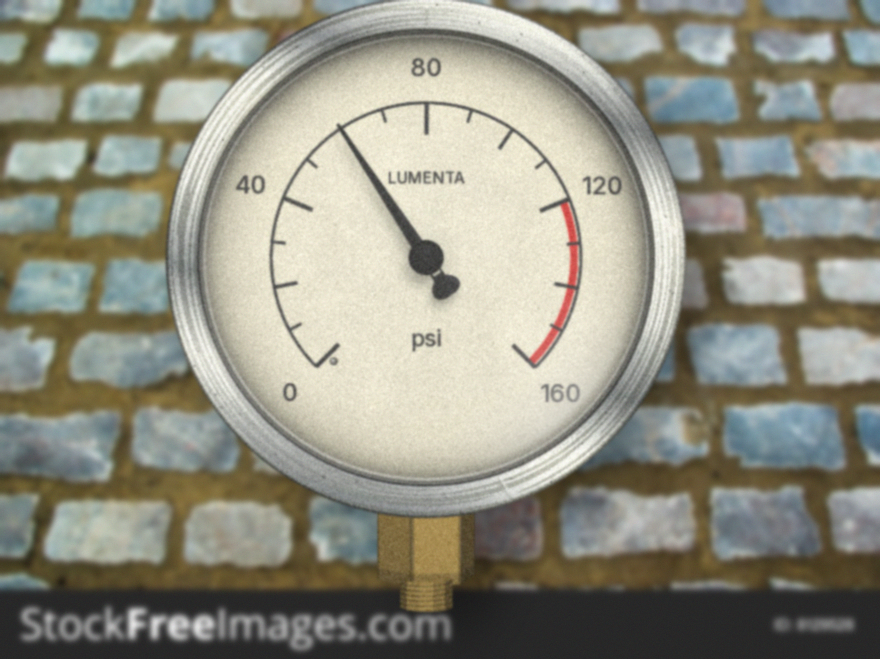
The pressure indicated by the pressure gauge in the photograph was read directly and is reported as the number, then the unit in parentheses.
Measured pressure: 60 (psi)
